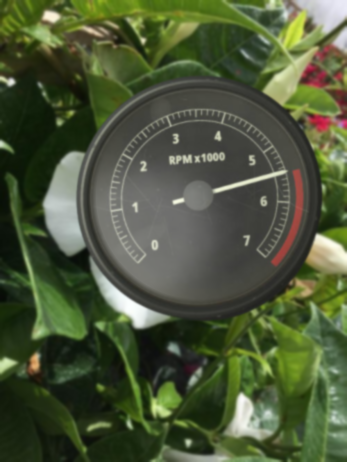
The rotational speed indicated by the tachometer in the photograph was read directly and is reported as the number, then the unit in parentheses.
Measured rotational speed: 5500 (rpm)
